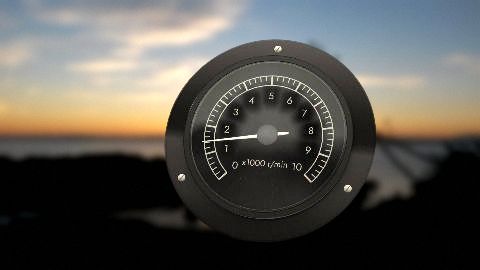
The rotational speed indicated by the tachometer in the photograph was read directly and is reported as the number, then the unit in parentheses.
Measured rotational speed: 1400 (rpm)
